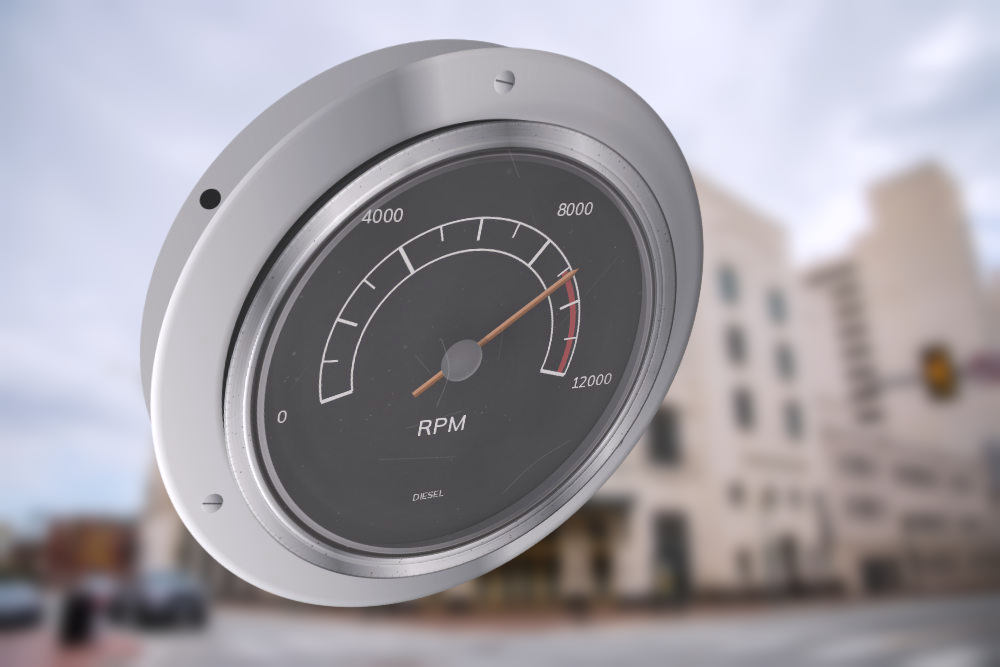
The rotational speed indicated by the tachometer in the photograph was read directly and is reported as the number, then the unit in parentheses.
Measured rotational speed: 9000 (rpm)
